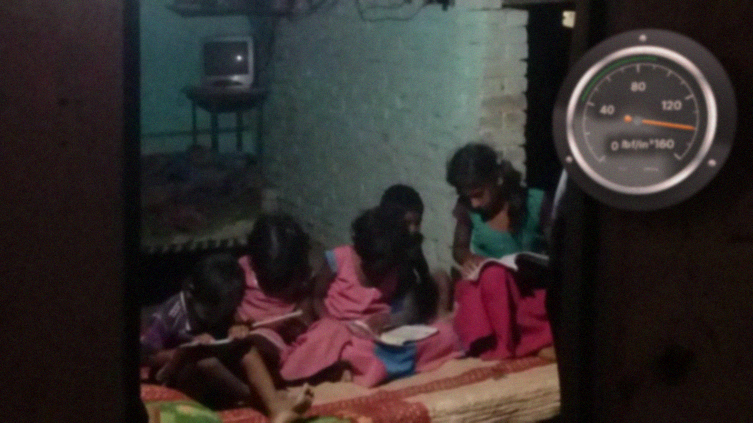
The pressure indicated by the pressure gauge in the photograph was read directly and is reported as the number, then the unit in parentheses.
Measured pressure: 140 (psi)
